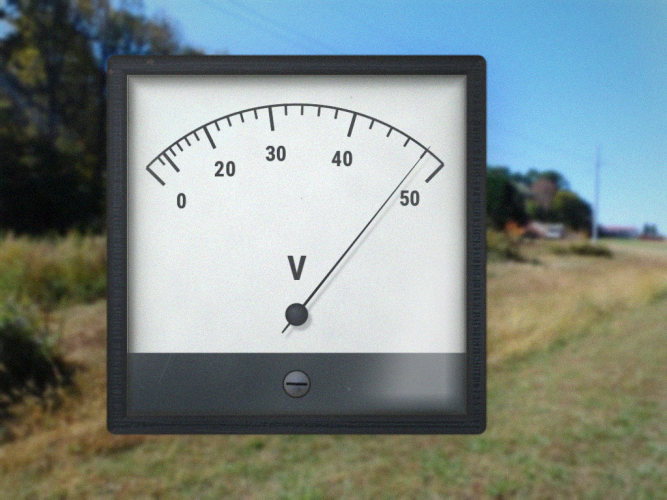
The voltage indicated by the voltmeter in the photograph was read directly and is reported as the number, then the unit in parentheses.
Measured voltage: 48 (V)
